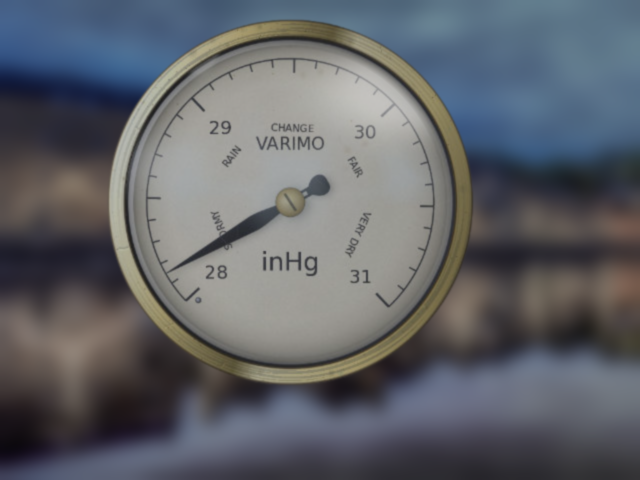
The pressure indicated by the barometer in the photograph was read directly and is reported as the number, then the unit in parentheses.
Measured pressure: 28.15 (inHg)
